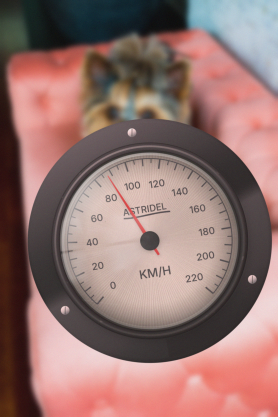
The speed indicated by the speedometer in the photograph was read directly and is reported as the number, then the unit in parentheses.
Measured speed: 87.5 (km/h)
